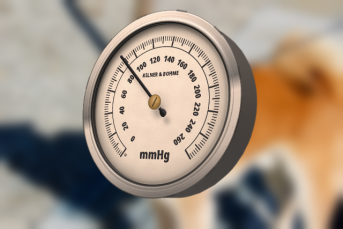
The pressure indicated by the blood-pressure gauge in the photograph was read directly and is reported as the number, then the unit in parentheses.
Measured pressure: 90 (mmHg)
